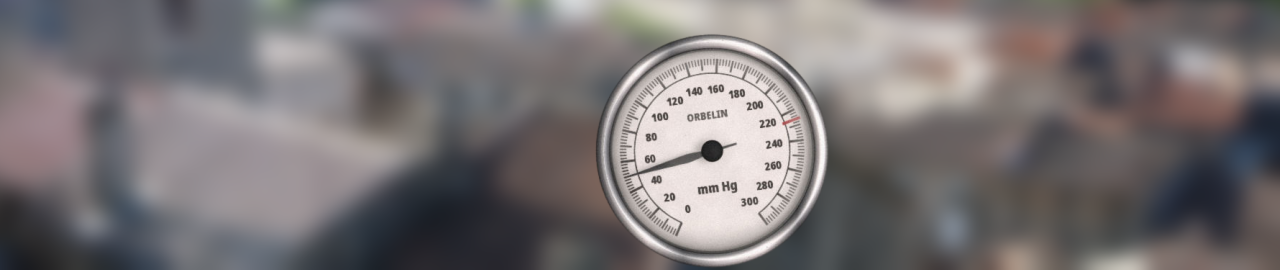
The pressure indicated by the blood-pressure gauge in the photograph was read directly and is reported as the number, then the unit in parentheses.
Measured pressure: 50 (mmHg)
